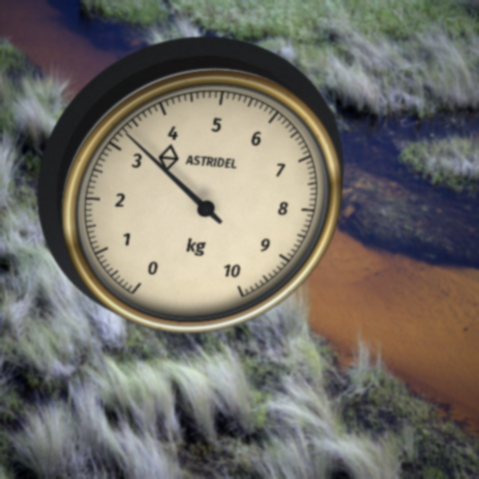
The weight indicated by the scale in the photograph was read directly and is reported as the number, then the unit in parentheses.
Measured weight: 3.3 (kg)
